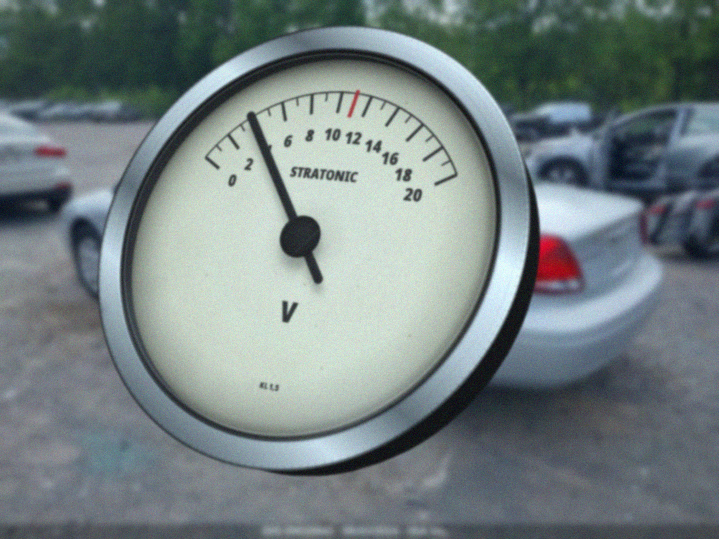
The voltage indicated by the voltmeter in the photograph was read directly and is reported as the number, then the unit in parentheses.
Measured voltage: 4 (V)
